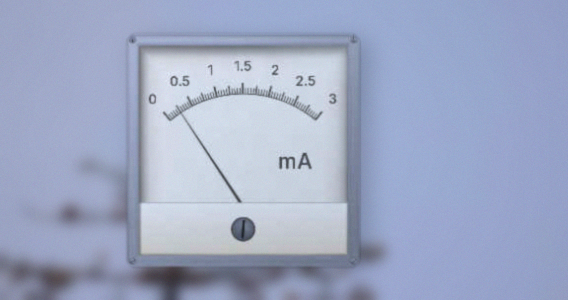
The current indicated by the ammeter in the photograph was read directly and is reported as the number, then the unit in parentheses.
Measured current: 0.25 (mA)
